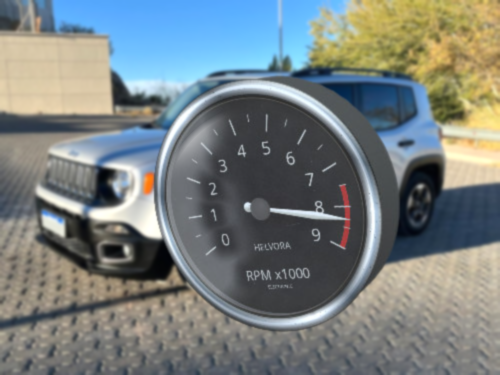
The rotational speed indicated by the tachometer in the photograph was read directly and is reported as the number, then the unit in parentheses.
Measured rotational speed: 8250 (rpm)
